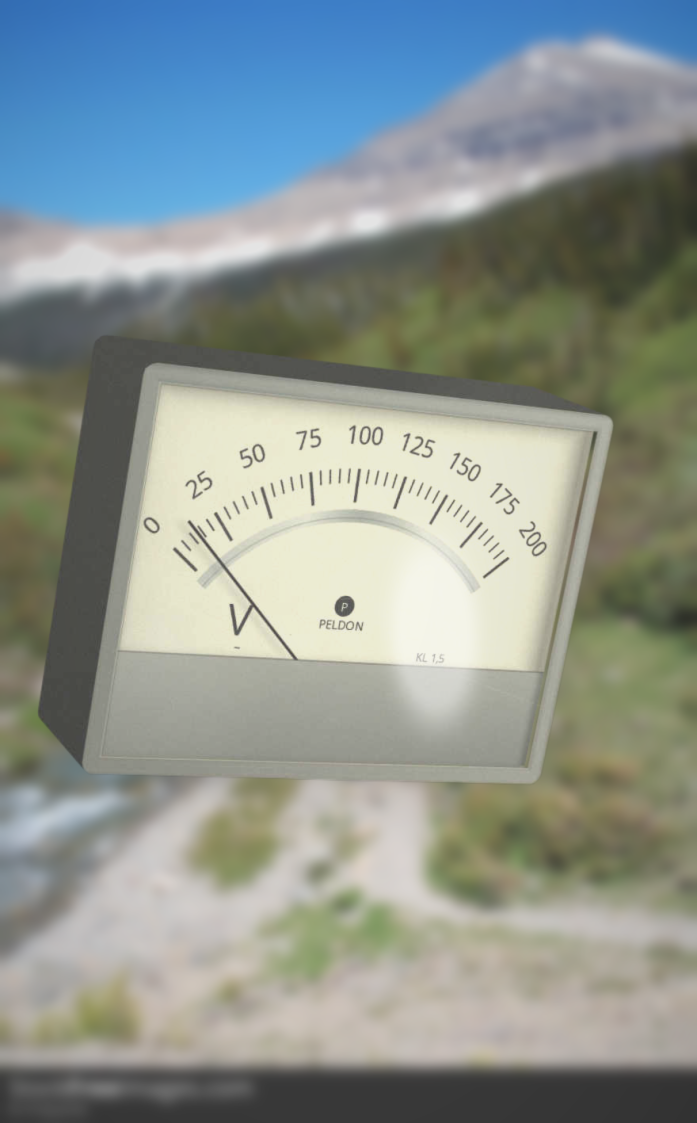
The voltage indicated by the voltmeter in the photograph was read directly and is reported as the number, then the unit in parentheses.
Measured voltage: 12.5 (V)
